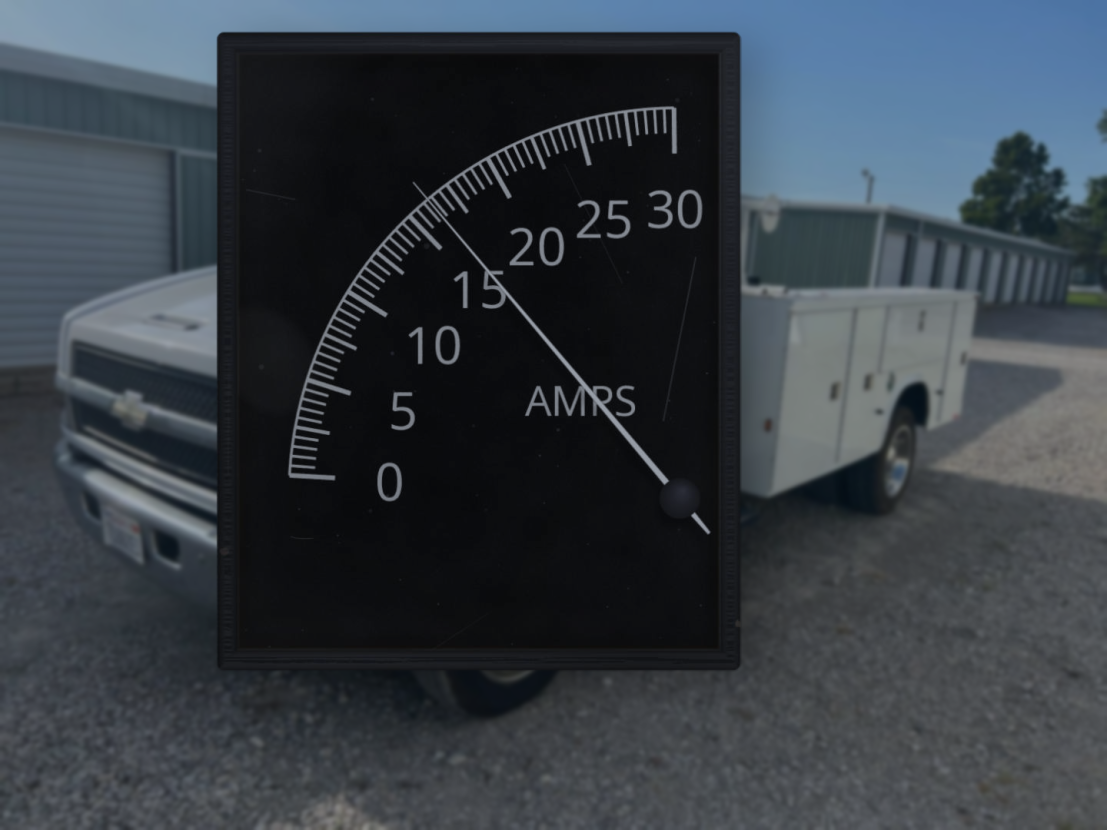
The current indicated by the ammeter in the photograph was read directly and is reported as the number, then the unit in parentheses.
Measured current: 16.25 (A)
